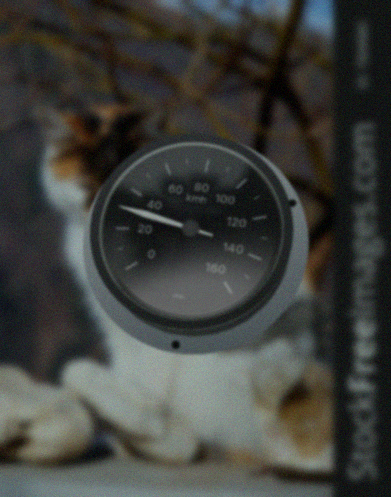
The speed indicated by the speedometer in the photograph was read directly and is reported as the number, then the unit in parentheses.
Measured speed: 30 (km/h)
